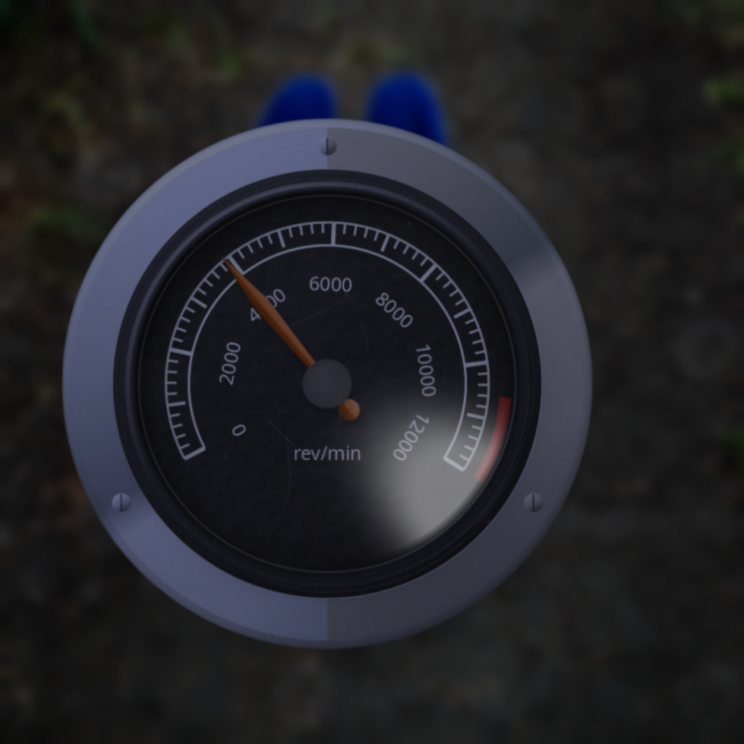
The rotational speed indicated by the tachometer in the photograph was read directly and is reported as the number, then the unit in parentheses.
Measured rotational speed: 3900 (rpm)
